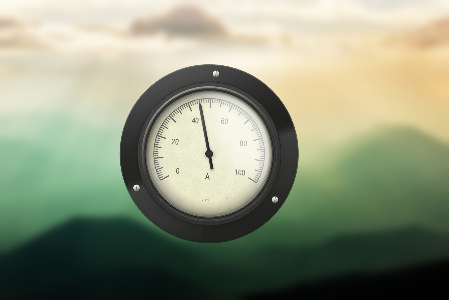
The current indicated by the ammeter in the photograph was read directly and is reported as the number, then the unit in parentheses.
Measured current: 45 (A)
